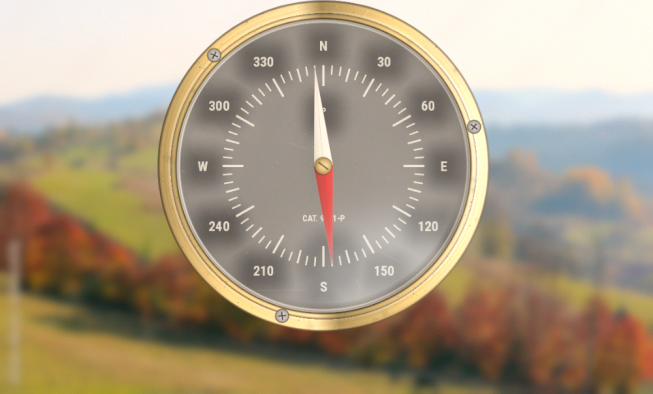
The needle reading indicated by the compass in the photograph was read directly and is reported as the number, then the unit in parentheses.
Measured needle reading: 175 (°)
